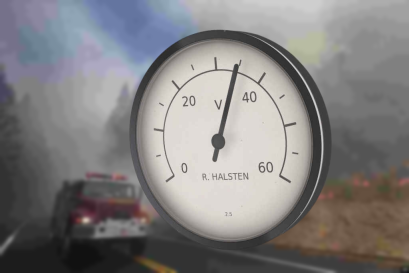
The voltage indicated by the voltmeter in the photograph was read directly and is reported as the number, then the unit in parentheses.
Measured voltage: 35 (V)
